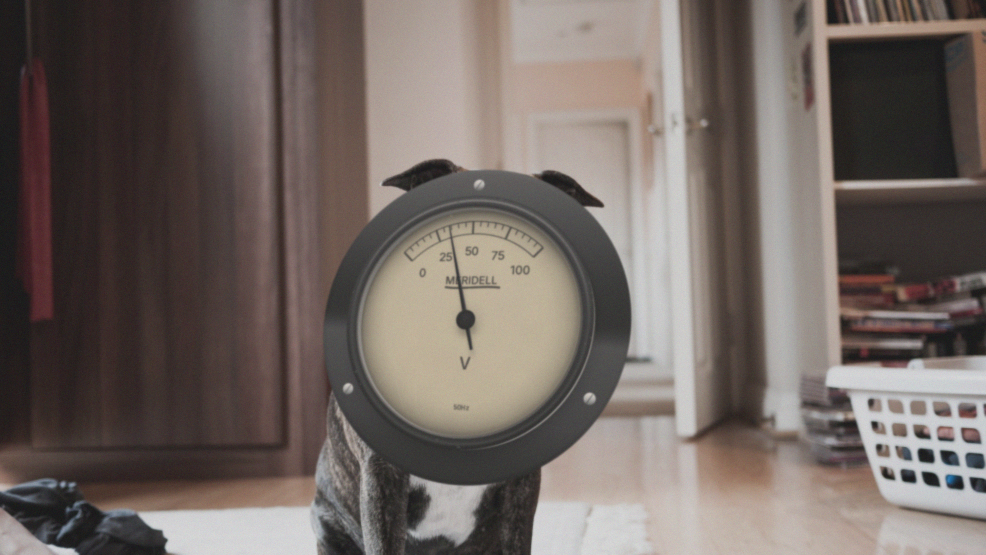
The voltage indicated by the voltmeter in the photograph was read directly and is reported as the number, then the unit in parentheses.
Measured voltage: 35 (V)
